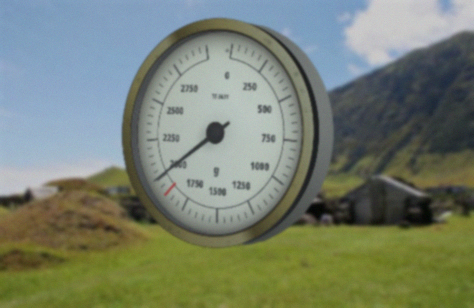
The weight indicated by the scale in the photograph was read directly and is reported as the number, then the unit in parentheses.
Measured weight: 2000 (g)
